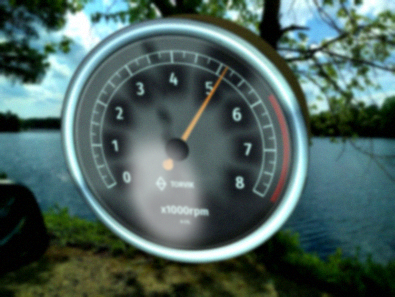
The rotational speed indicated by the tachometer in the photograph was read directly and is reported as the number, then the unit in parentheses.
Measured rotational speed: 5125 (rpm)
